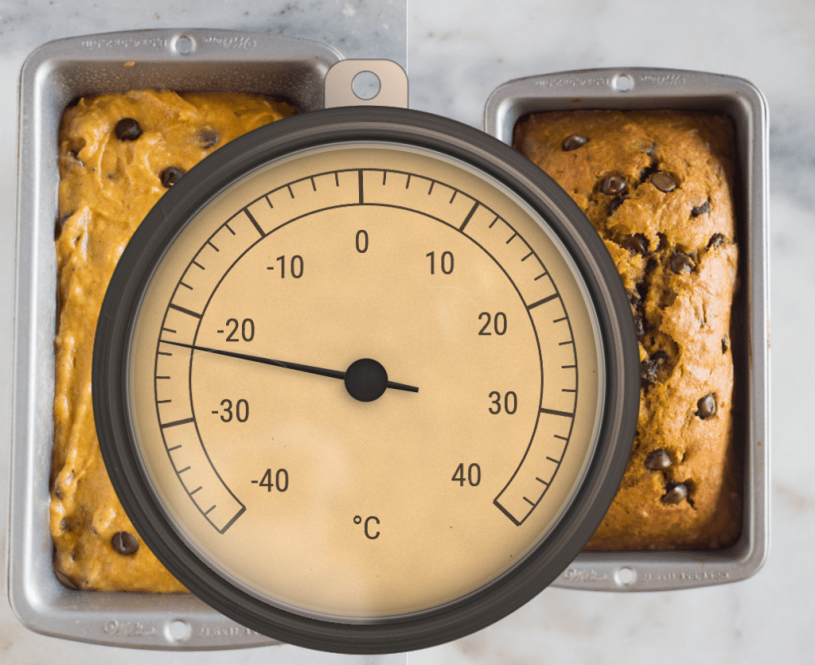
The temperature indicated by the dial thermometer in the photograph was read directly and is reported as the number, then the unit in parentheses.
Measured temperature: -23 (°C)
